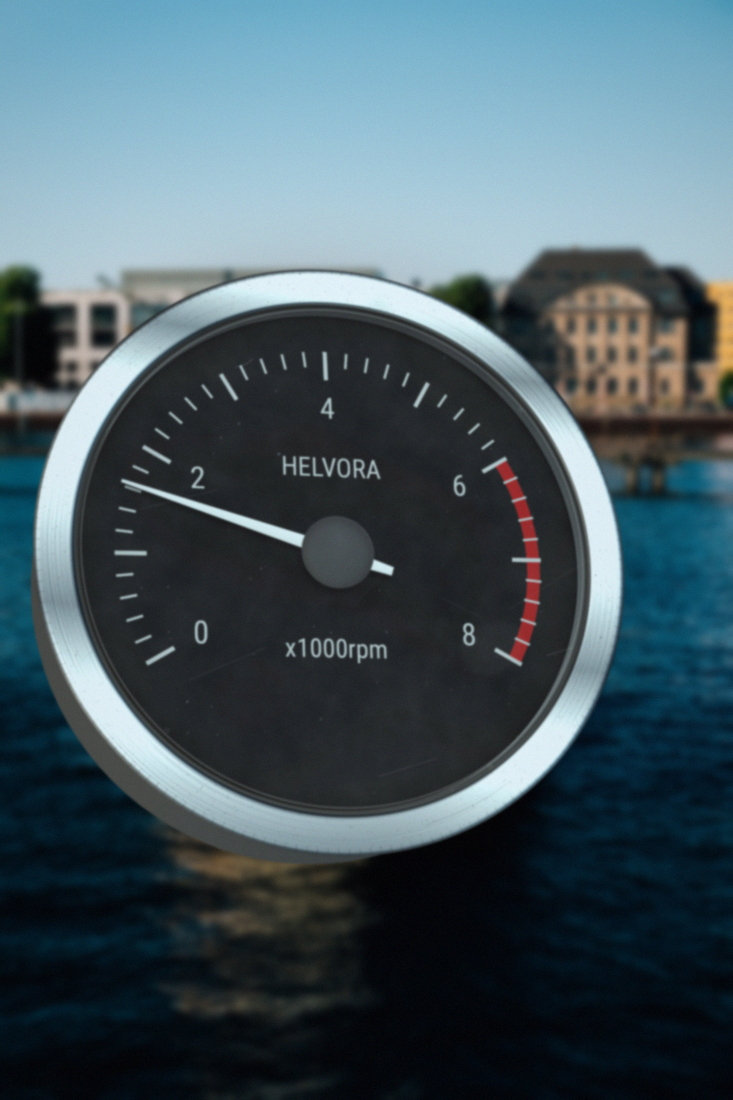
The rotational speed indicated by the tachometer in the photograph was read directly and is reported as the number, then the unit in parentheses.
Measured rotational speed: 1600 (rpm)
